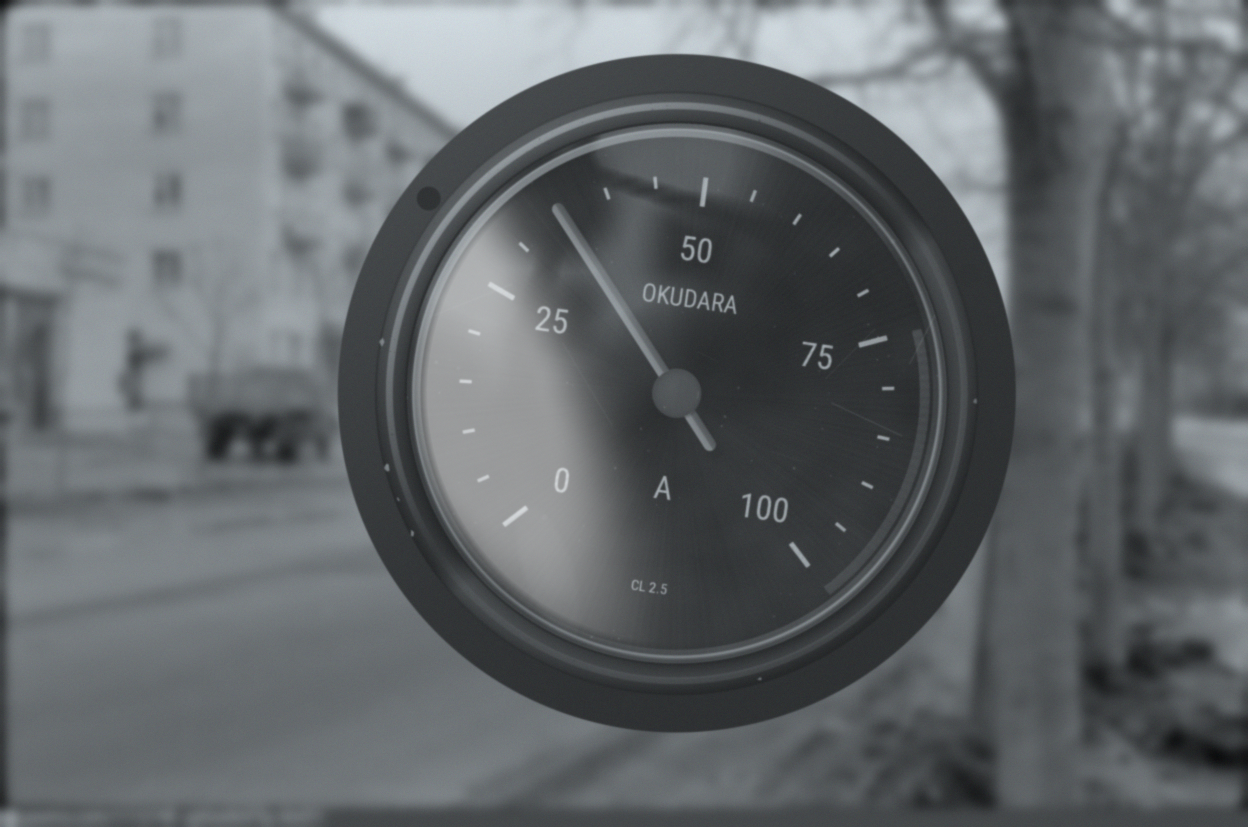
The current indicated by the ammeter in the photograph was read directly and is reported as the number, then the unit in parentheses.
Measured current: 35 (A)
